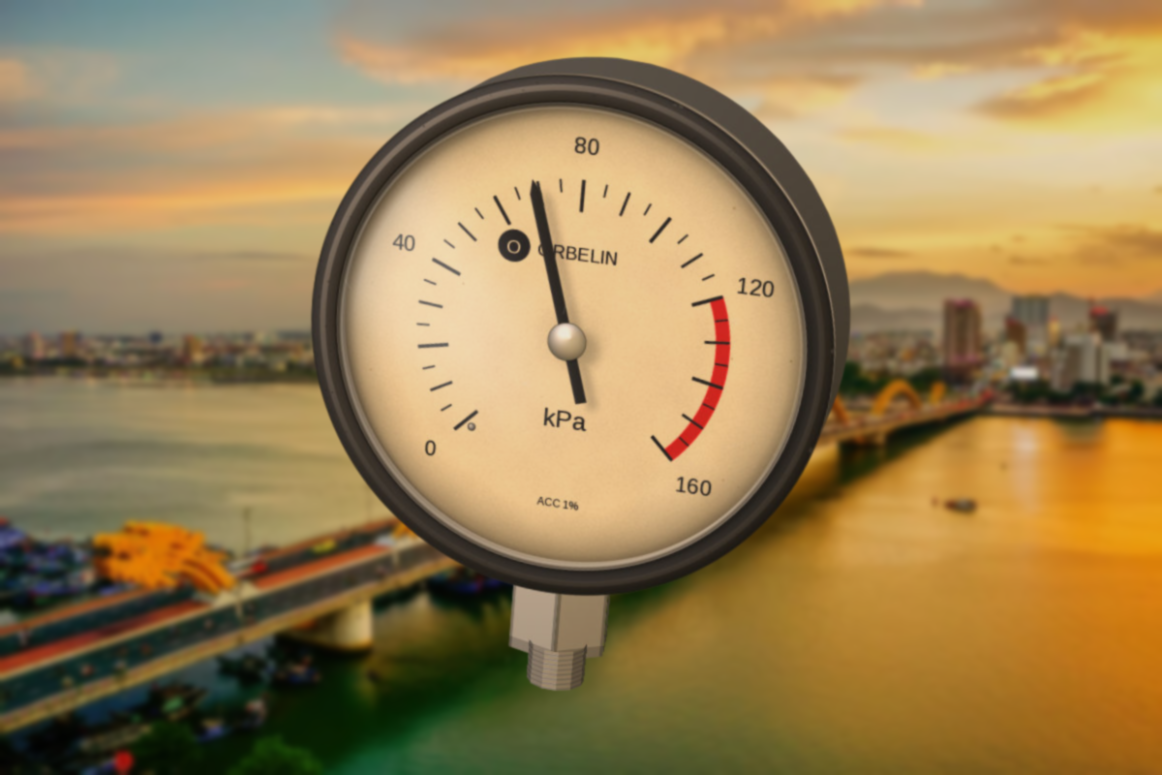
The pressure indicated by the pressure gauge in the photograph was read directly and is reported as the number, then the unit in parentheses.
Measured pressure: 70 (kPa)
